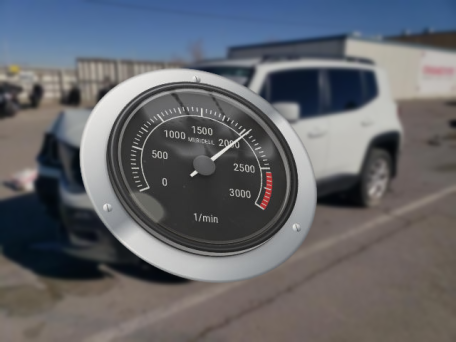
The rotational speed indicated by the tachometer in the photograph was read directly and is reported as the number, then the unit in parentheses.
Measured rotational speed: 2050 (rpm)
